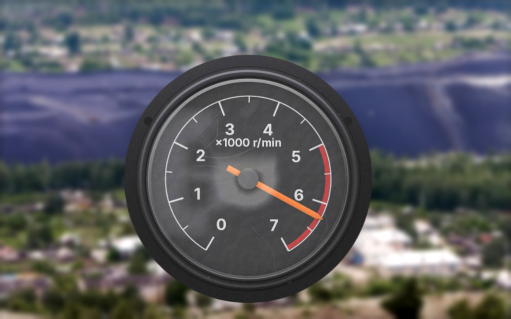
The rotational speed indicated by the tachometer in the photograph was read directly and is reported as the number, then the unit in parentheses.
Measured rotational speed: 6250 (rpm)
